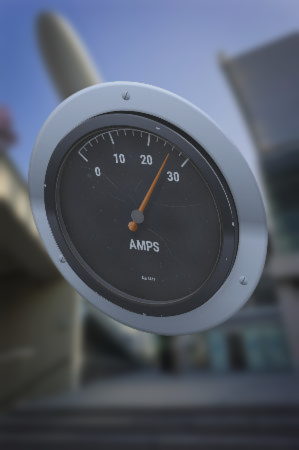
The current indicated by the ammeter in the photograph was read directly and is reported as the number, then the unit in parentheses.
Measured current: 26 (A)
